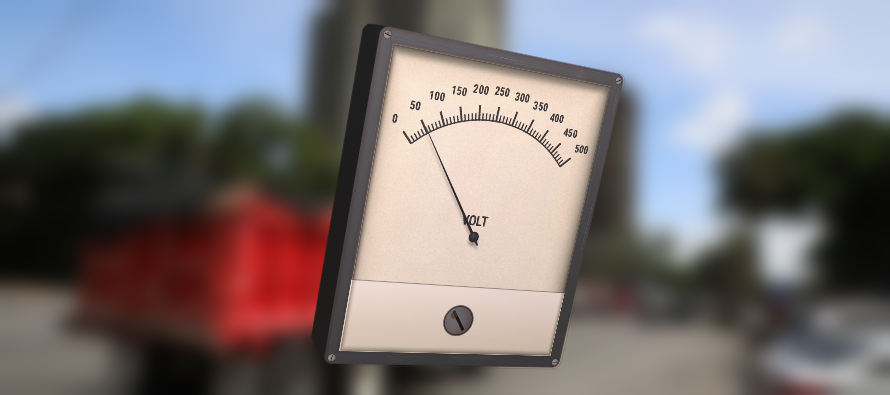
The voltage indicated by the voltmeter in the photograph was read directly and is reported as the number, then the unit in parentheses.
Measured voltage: 50 (V)
